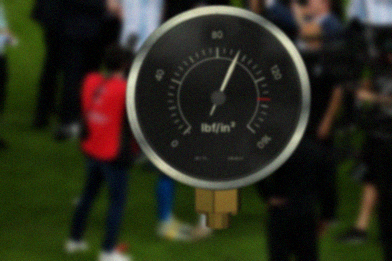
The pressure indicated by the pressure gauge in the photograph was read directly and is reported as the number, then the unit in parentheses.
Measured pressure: 95 (psi)
